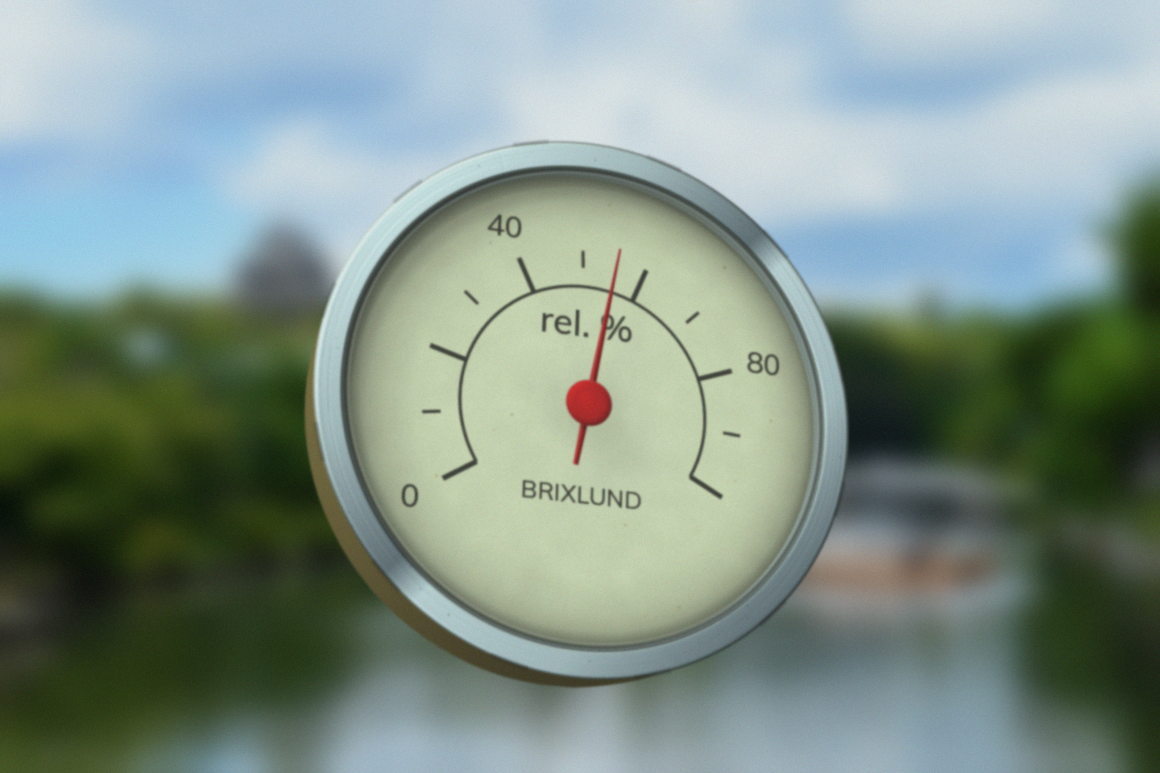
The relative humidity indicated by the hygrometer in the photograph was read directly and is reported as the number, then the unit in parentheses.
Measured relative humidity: 55 (%)
